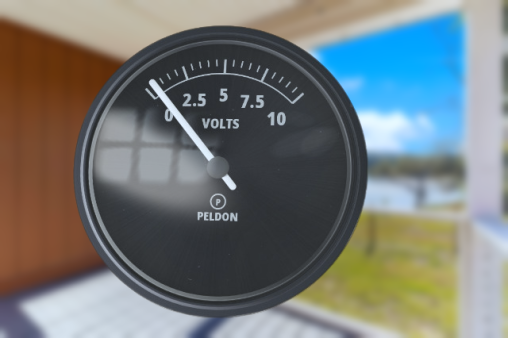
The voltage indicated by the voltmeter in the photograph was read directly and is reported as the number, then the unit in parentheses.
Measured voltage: 0.5 (V)
